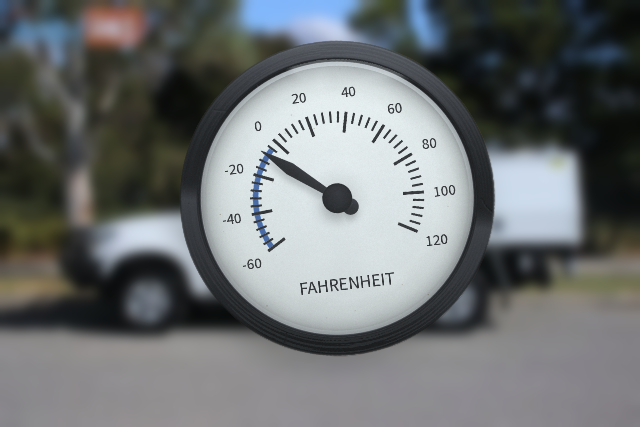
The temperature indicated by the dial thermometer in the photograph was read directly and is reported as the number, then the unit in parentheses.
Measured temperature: -8 (°F)
